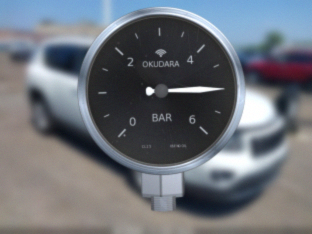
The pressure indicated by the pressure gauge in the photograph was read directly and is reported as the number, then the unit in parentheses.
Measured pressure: 5 (bar)
